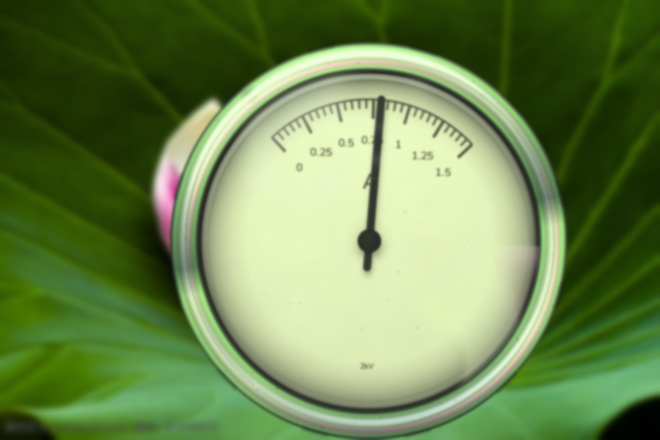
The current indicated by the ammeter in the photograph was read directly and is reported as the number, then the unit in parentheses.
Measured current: 0.8 (A)
